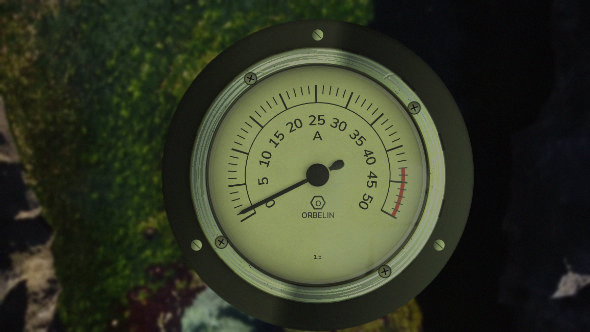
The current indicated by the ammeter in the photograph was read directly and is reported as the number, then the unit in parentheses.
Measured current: 1 (A)
